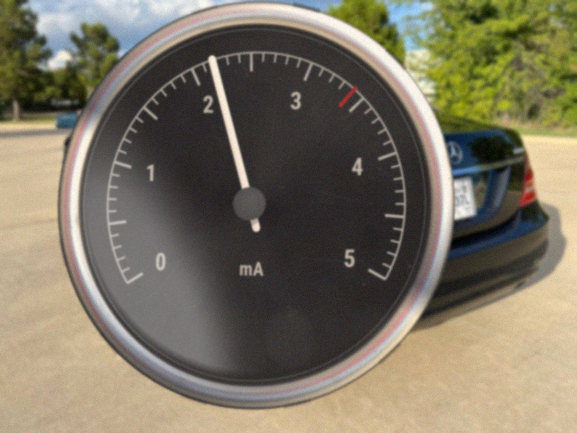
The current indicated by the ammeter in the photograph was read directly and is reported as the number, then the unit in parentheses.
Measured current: 2.2 (mA)
